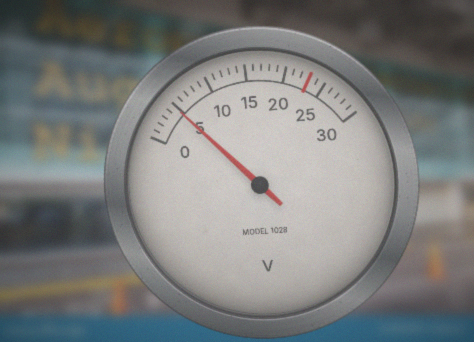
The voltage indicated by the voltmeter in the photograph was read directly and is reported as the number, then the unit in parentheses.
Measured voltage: 5 (V)
